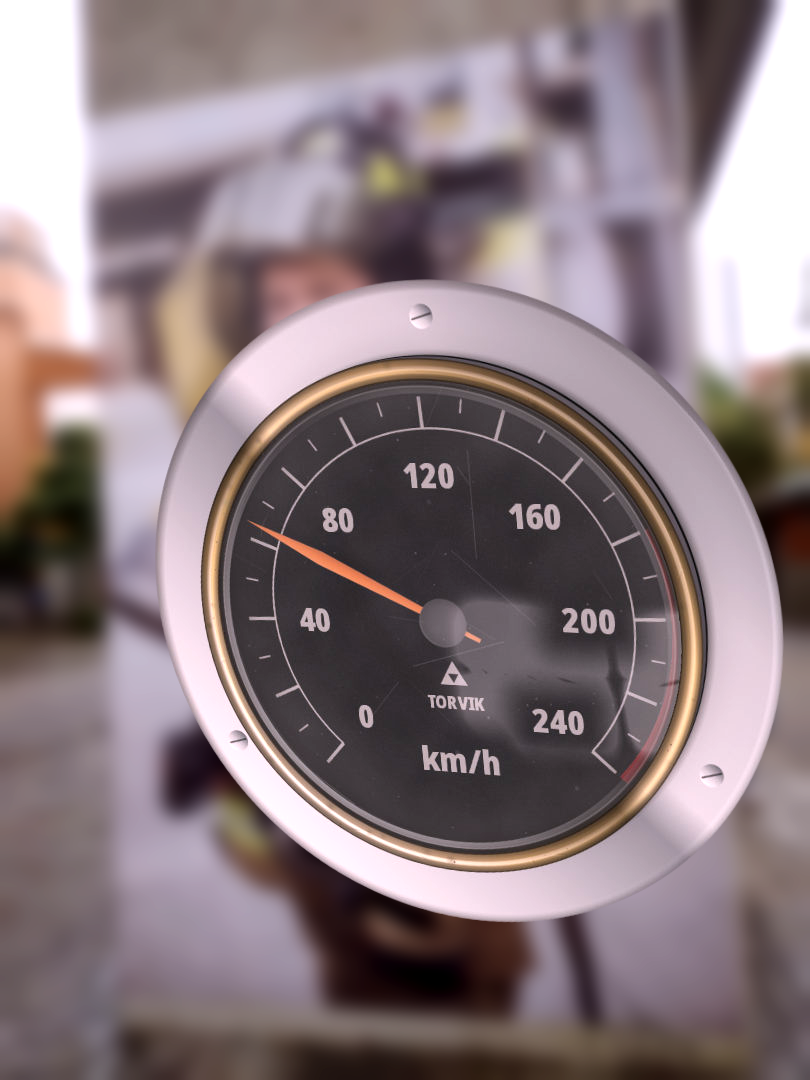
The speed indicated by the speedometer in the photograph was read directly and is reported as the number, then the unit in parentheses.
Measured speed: 65 (km/h)
